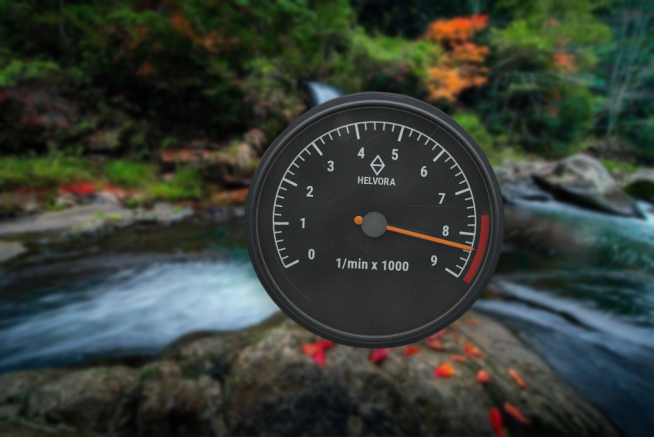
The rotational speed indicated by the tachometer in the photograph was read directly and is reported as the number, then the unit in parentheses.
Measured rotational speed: 8300 (rpm)
